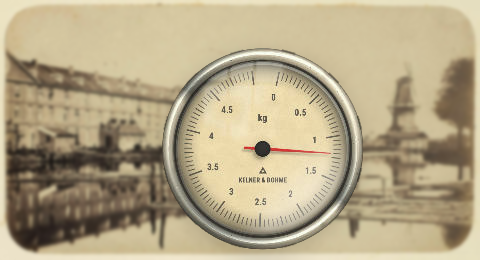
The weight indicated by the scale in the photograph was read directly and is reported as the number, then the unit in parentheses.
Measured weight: 1.2 (kg)
